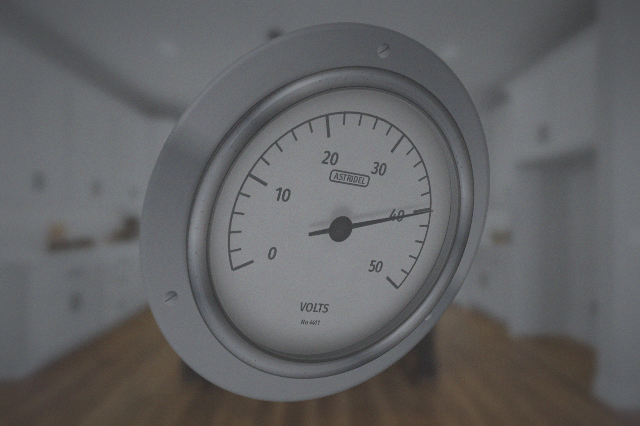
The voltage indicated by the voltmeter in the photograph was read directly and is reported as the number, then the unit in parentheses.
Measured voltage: 40 (V)
